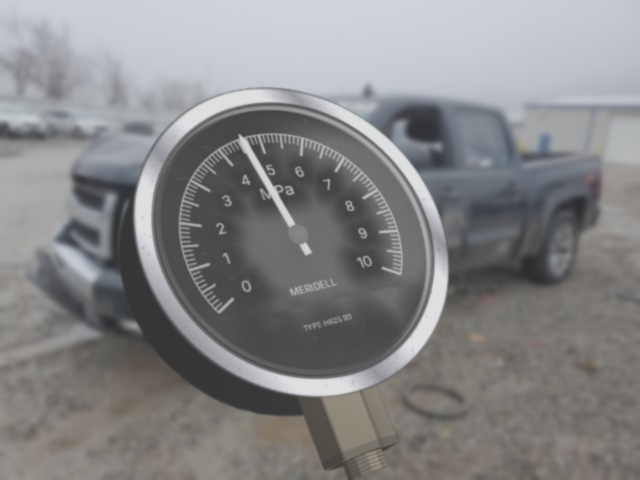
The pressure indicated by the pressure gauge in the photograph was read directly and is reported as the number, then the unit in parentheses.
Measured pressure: 4.5 (MPa)
